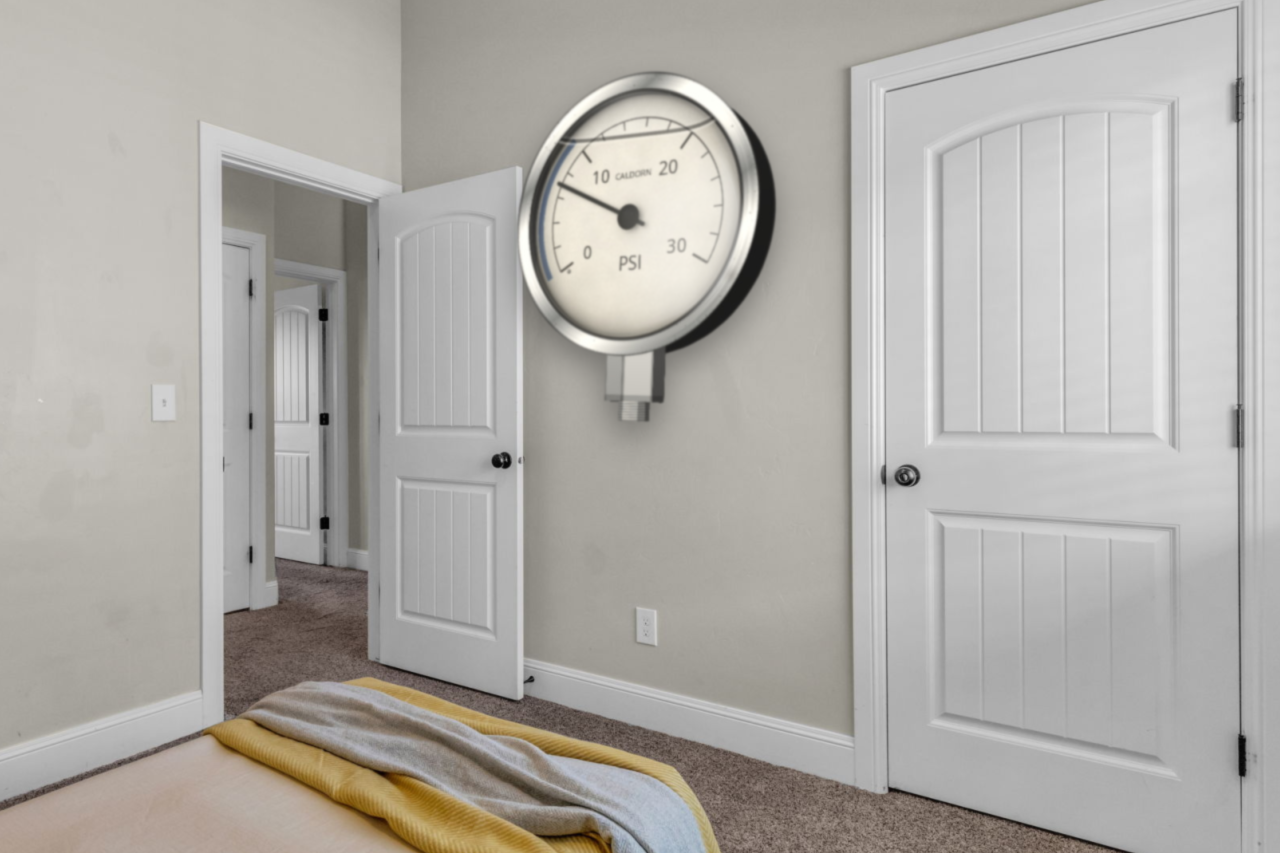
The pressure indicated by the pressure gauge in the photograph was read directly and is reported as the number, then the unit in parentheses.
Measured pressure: 7 (psi)
